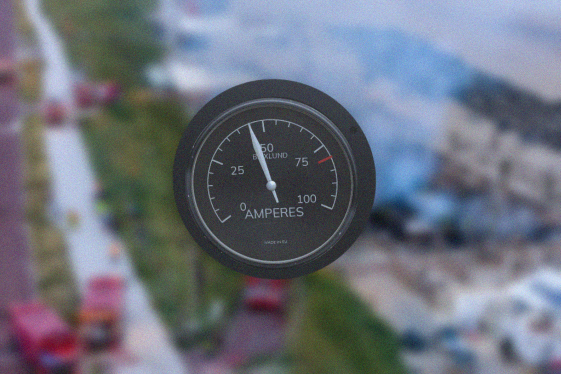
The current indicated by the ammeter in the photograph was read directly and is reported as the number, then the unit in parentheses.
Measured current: 45 (A)
